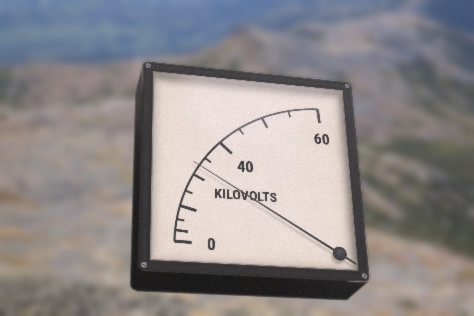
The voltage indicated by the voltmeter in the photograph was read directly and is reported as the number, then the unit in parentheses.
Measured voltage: 32.5 (kV)
